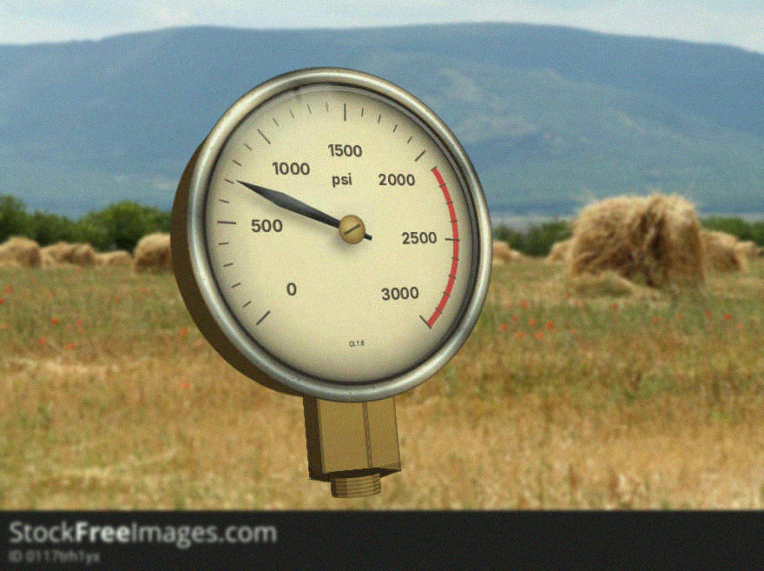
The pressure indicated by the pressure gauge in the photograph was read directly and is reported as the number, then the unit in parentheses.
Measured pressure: 700 (psi)
